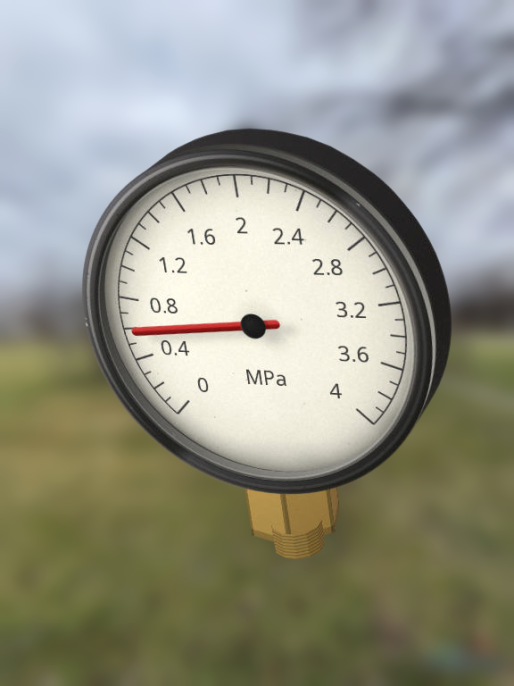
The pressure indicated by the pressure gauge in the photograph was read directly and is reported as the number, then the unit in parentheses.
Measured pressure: 0.6 (MPa)
